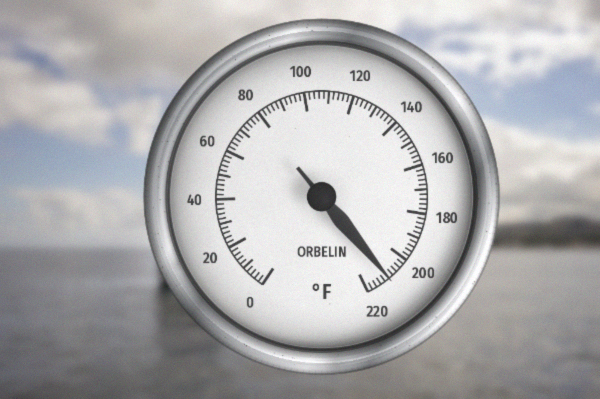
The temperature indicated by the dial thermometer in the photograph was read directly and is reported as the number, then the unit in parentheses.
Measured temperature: 210 (°F)
